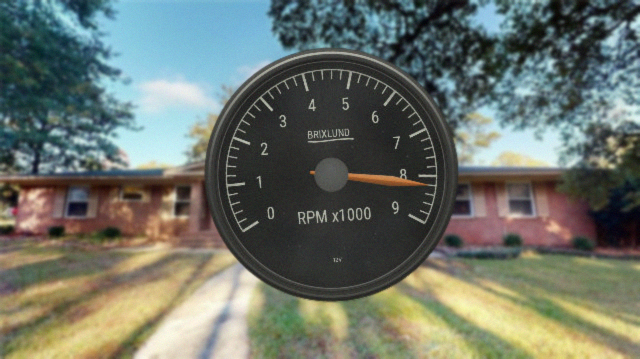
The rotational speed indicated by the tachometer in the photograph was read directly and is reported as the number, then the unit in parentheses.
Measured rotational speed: 8200 (rpm)
